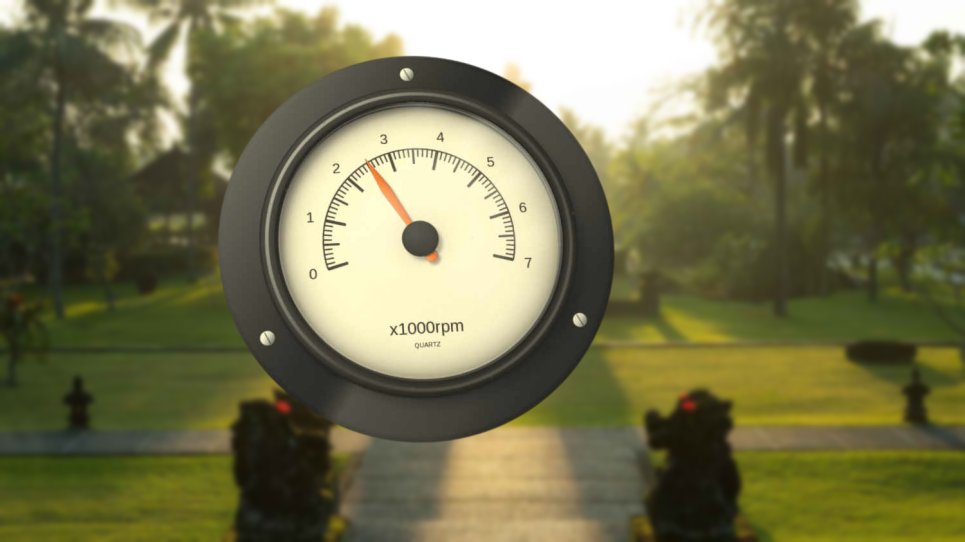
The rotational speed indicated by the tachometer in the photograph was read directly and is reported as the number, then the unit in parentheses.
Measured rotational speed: 2500 (rpm)
